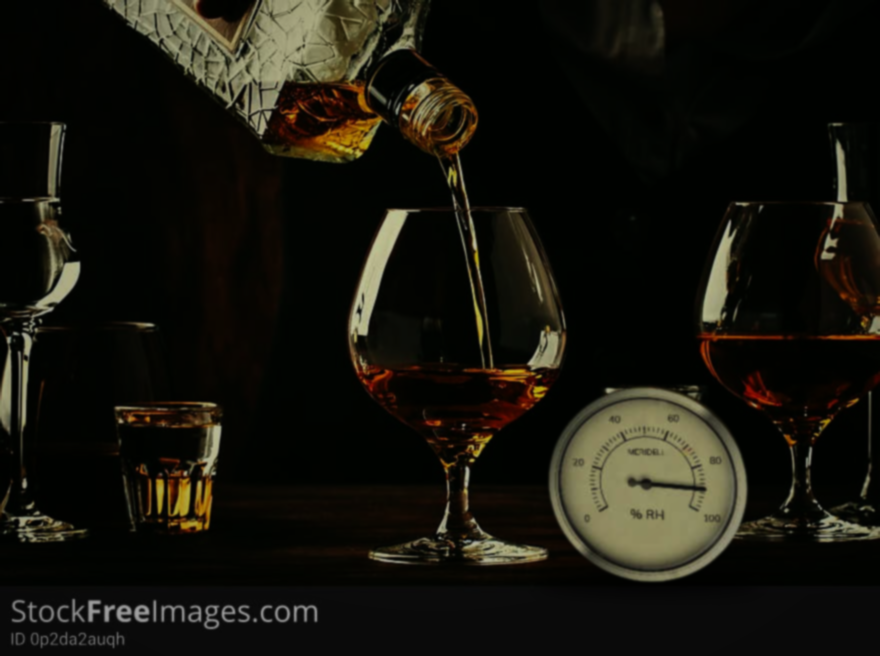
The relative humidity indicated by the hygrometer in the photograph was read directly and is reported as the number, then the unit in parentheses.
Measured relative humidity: 90 (%)
